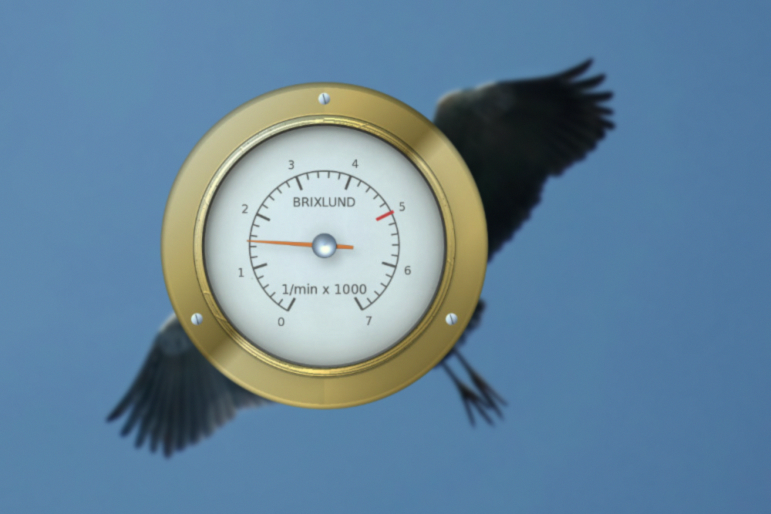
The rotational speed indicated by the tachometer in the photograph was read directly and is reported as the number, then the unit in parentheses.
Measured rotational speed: 1500 (rpm)
